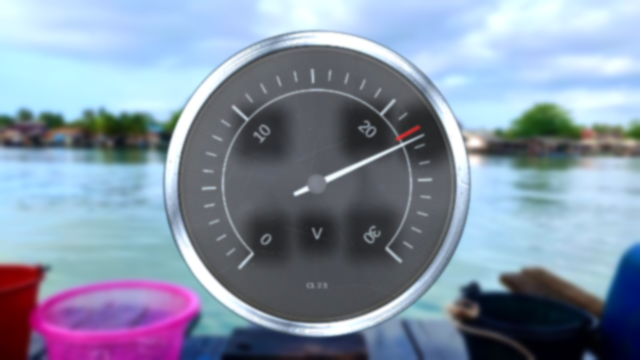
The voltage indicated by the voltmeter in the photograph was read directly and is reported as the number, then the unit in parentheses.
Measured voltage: 22.5 (V)
